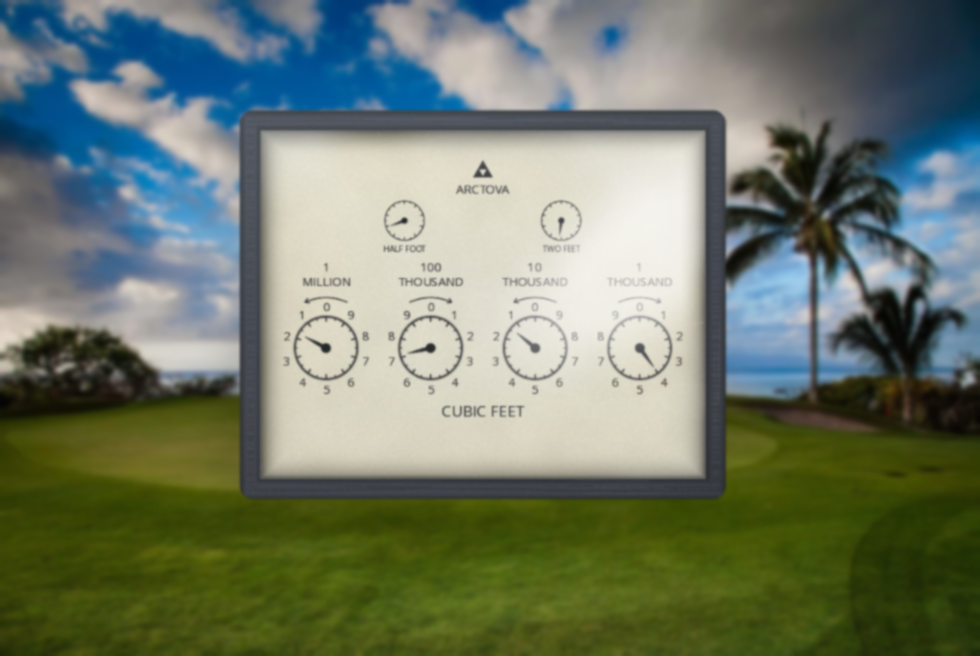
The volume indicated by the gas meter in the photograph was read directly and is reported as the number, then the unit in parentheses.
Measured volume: 171400 (ft³)
